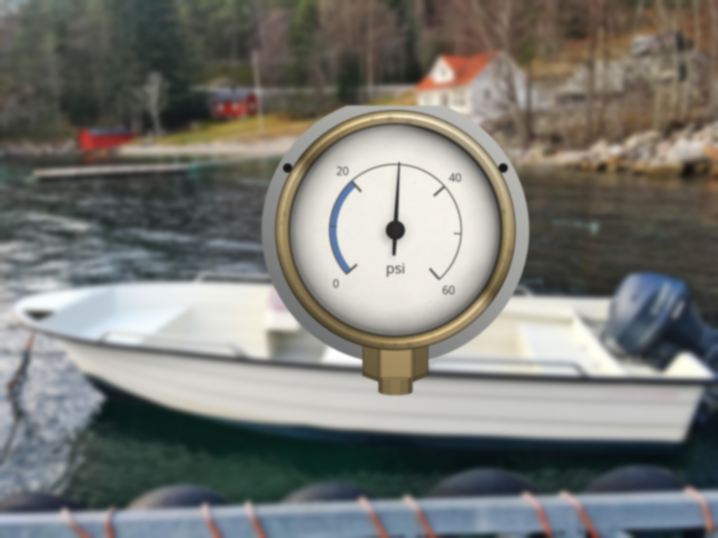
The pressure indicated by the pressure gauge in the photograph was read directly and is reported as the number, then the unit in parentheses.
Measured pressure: 30 (psi)
